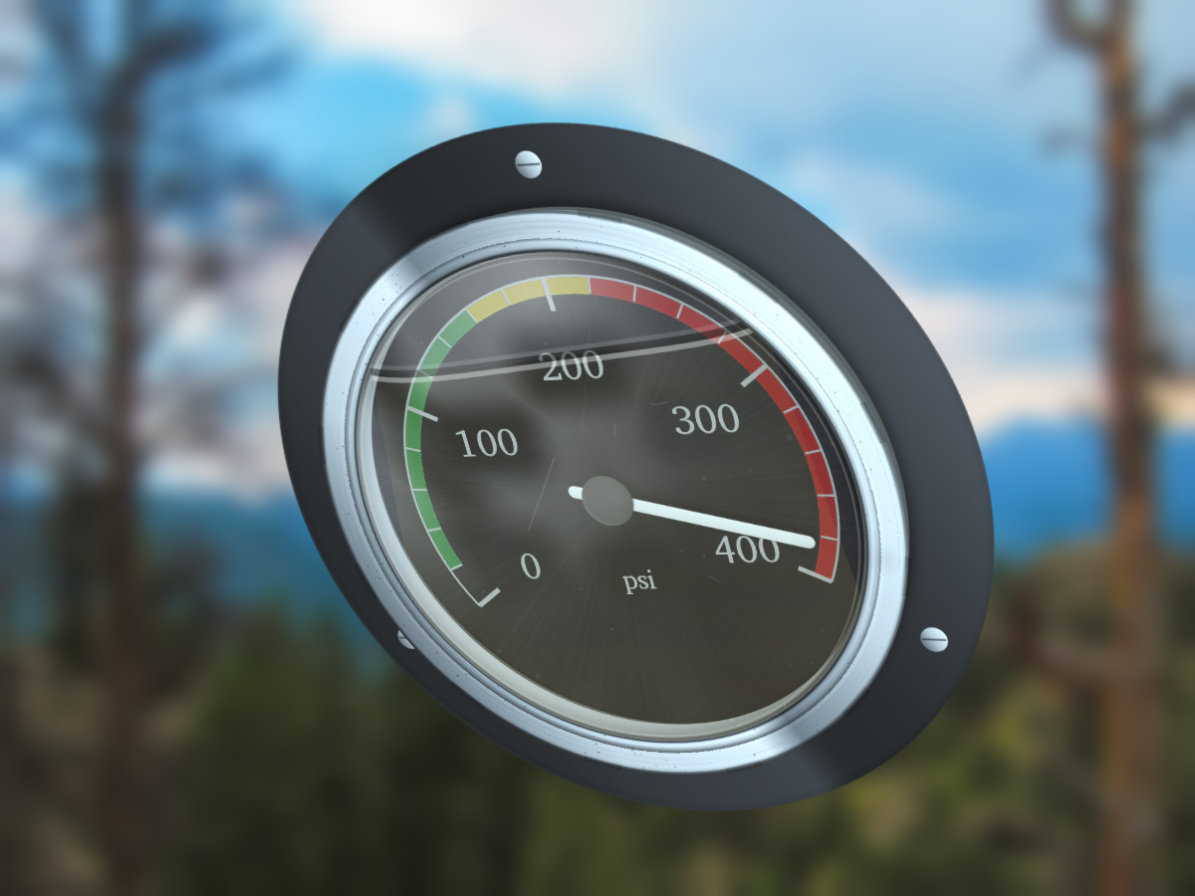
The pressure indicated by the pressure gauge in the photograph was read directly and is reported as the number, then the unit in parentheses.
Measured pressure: 380 (psi)
